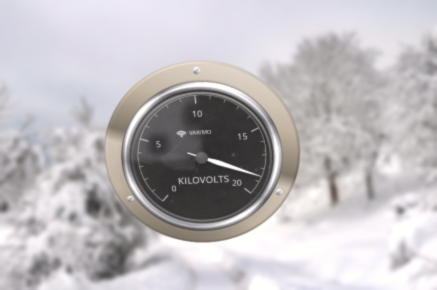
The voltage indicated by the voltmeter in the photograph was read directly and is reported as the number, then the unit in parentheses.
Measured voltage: 18.5 (kV)
